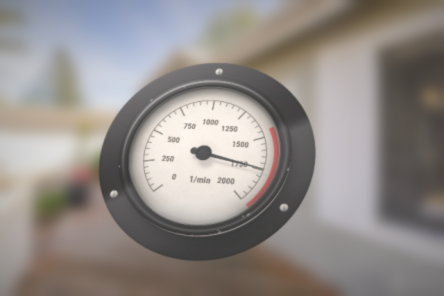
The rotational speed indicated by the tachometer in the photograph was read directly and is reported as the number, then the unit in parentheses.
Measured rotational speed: 1750 (rpm)
